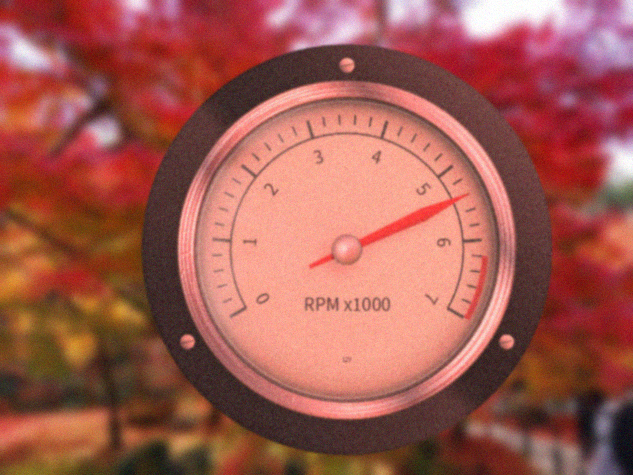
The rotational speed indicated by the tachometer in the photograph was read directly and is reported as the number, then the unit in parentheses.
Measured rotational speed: 5400 (rpm)
